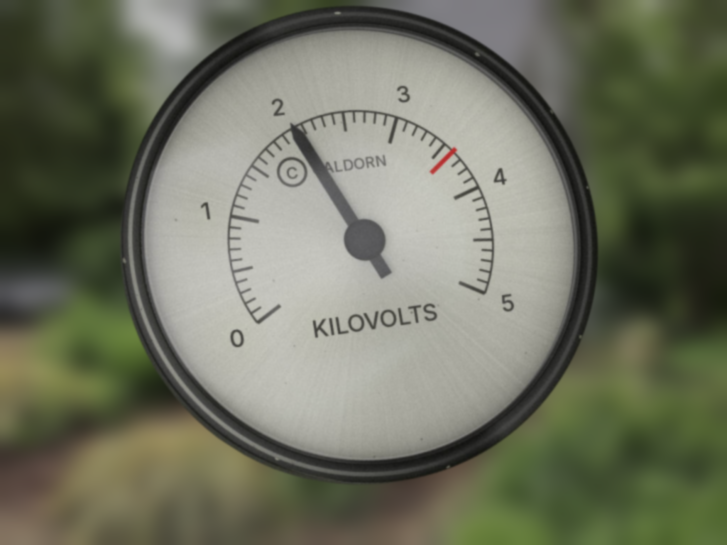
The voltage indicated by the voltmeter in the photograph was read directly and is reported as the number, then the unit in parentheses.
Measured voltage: 2 (kV)
